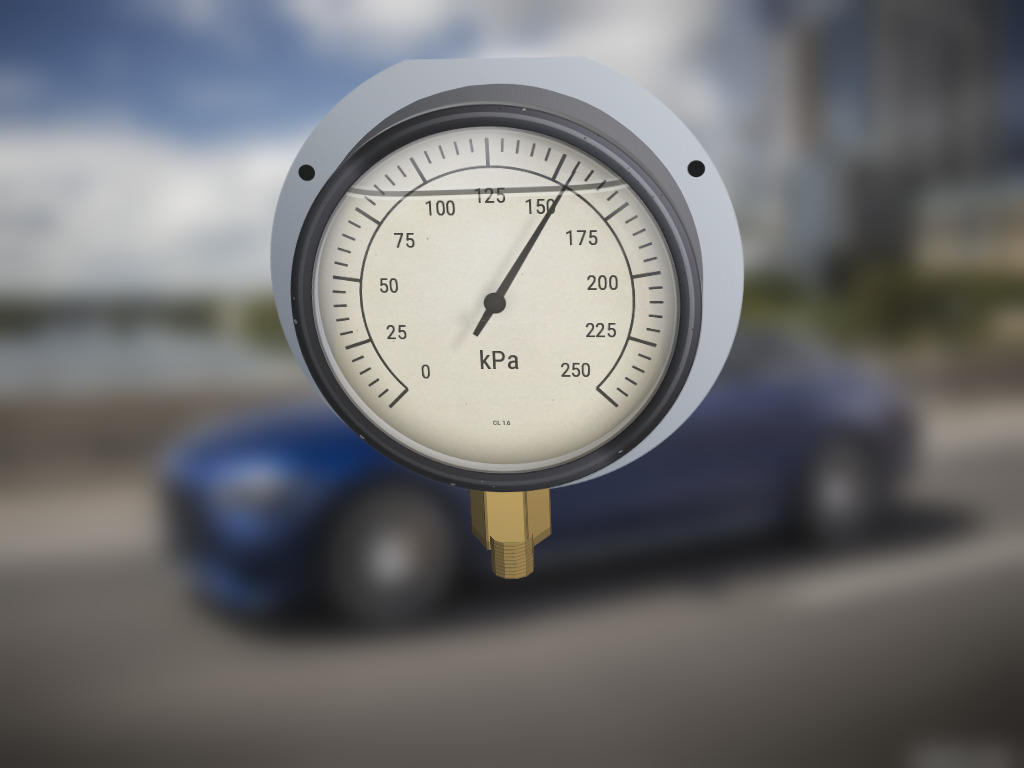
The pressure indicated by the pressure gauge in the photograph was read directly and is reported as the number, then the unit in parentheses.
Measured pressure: 155 (kPa)
